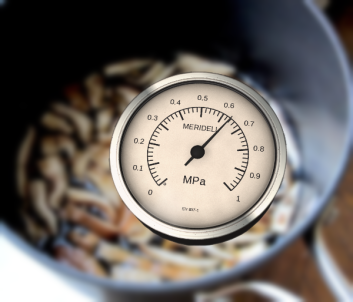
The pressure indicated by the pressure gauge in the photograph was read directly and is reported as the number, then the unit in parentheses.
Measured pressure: 0.64 (MPa)
